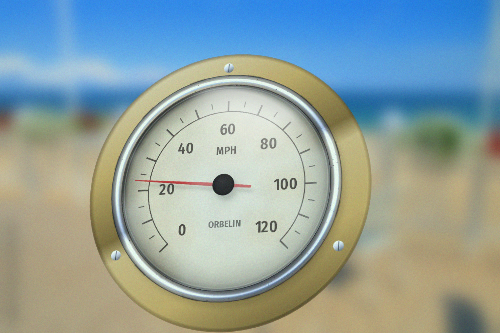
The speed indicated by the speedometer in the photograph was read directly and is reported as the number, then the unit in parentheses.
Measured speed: 22.5 (mph)
